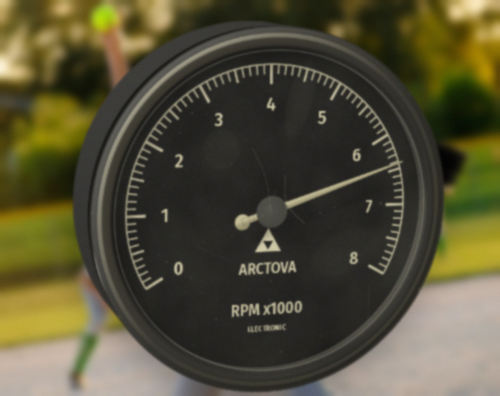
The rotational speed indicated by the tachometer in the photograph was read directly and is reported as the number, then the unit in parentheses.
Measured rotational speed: 6400 (rpm)
